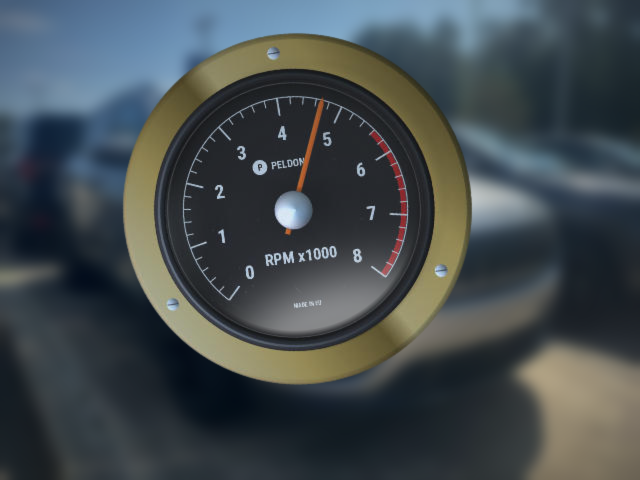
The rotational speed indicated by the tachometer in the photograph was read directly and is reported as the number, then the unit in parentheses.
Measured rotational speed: 4700 (rpm)
